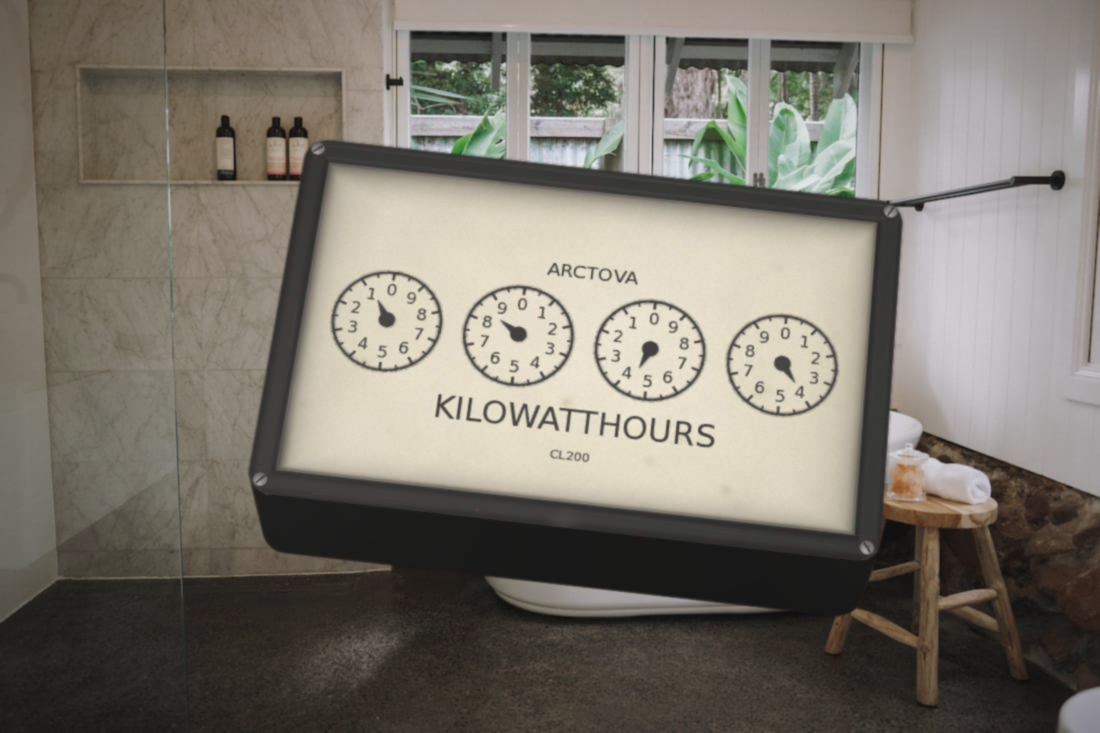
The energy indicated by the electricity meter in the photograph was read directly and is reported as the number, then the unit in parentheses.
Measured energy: 844 (kWh)
